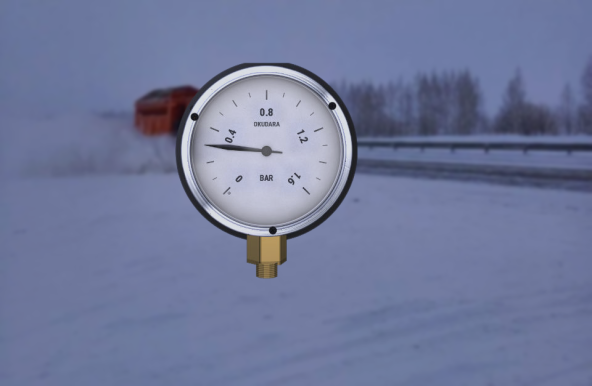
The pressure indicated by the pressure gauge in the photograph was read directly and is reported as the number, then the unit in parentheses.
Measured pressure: 0.3 (bar)
